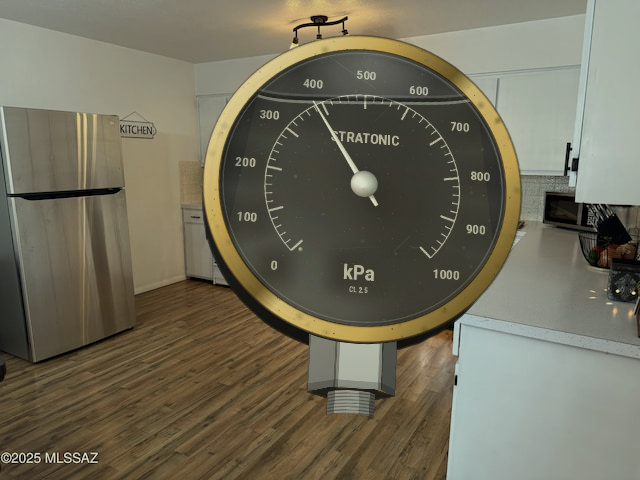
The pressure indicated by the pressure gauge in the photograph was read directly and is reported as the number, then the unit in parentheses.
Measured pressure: 380 (kPa)
